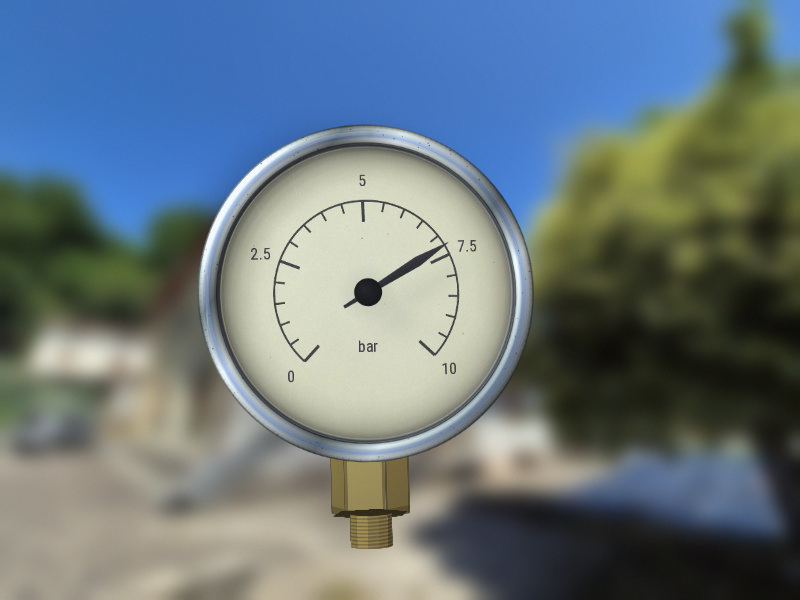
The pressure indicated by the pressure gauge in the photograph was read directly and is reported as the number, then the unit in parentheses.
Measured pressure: 7.25 (bar)
